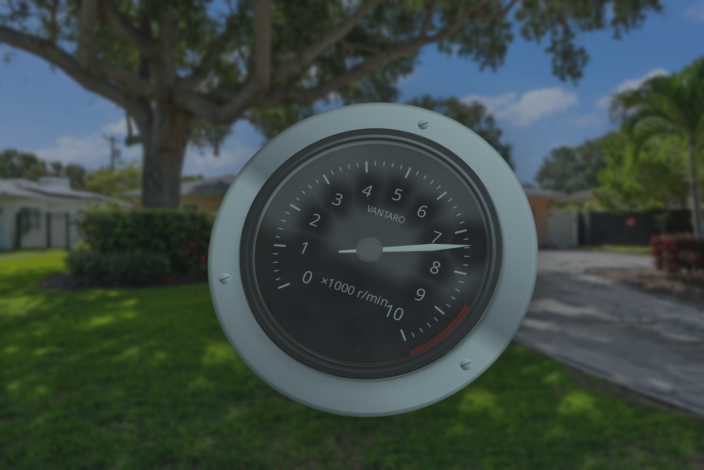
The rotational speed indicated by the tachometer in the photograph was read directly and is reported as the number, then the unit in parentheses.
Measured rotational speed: 7400 (rpm)
